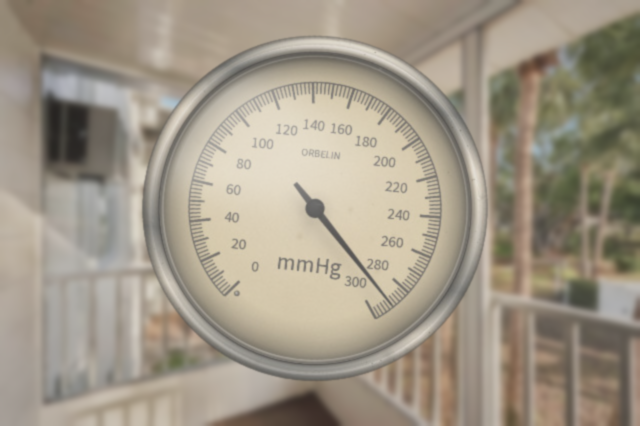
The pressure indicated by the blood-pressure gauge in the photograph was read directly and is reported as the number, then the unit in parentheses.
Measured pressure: 290 (mmHg)
